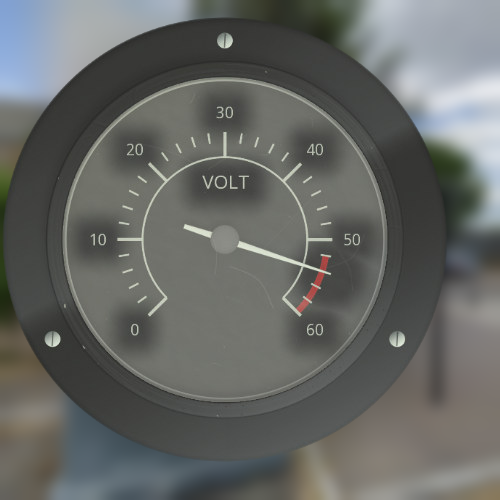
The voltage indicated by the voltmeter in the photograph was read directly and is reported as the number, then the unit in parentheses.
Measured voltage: 54 (V)
